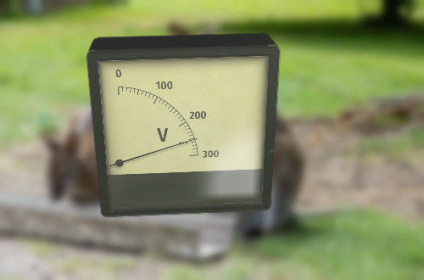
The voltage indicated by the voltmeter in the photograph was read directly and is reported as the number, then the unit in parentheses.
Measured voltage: 250 (V)
